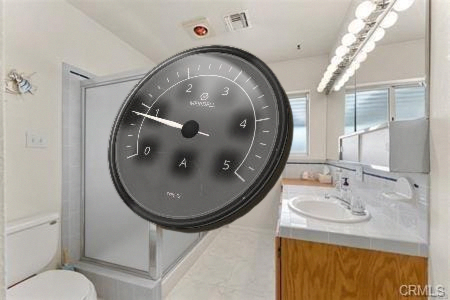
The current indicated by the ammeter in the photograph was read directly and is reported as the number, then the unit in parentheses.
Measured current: 0.8 (A)
